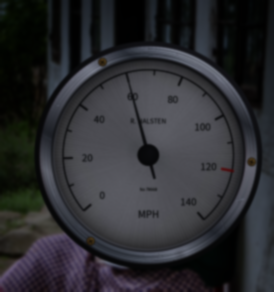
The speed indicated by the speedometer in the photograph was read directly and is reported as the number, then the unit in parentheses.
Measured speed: 60 (mph)
